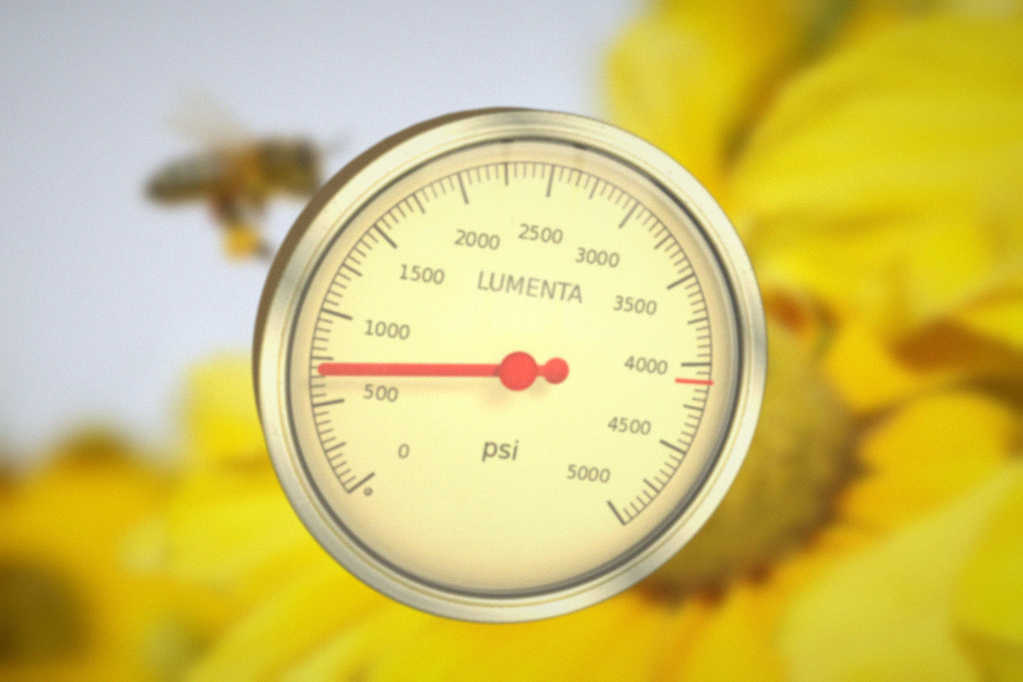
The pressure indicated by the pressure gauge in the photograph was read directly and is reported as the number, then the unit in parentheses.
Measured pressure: 700 (psi)
